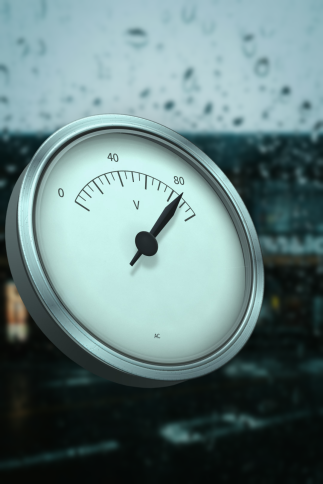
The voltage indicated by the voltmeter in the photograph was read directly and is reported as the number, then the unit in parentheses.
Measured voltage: 85 (V)
